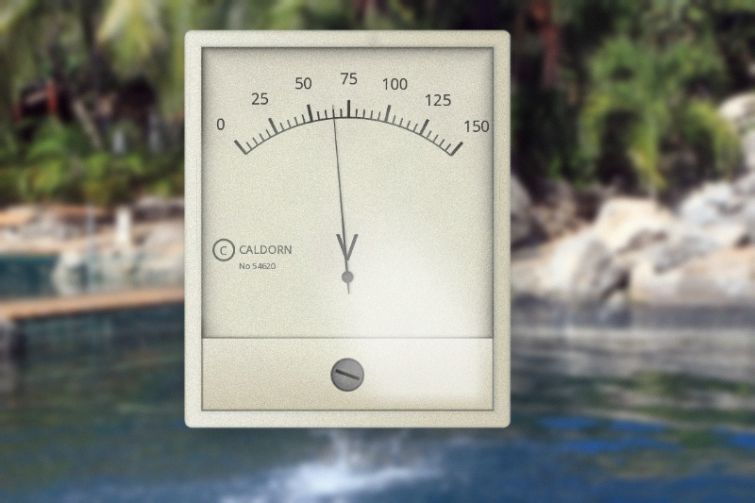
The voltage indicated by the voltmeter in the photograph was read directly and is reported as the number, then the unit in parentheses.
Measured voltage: 65 (V)
